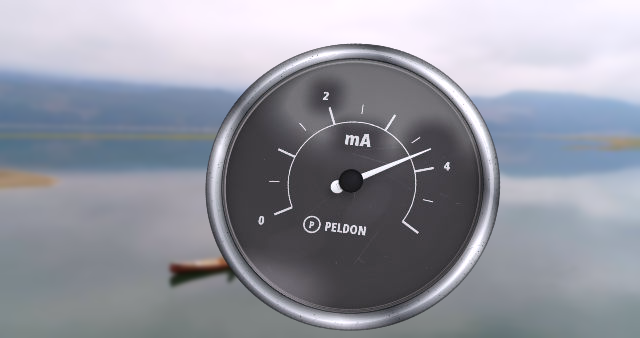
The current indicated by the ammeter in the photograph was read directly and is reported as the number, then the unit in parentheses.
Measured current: 3.75 (mA)
